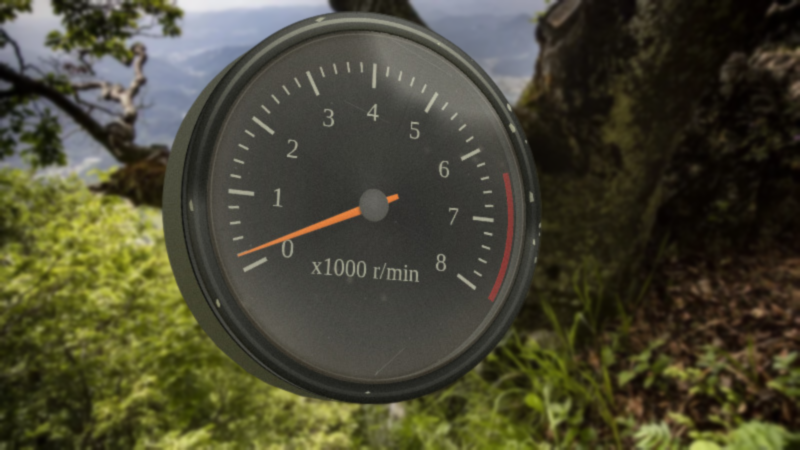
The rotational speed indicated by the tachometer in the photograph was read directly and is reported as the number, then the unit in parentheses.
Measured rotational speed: 200 (rpm)
